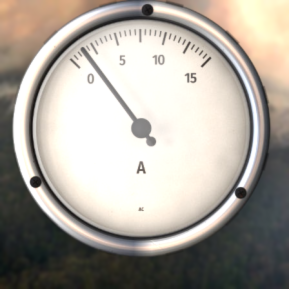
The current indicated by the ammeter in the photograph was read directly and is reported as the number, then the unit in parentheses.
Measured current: 1.5 (A)
